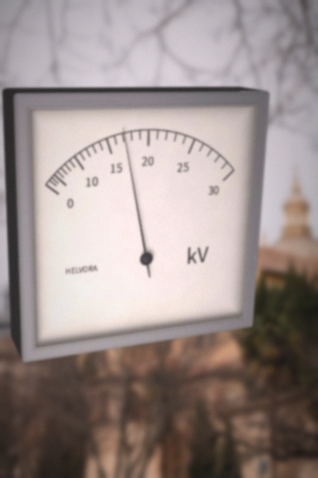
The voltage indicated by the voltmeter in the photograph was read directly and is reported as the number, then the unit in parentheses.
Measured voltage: 17 (kV)
